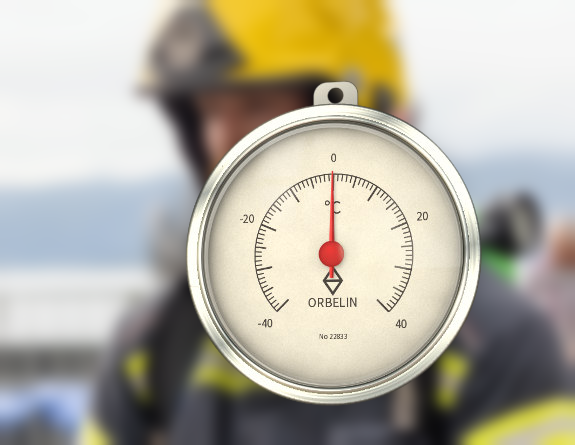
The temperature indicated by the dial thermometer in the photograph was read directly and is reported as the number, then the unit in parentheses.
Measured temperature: 0 (°C)
